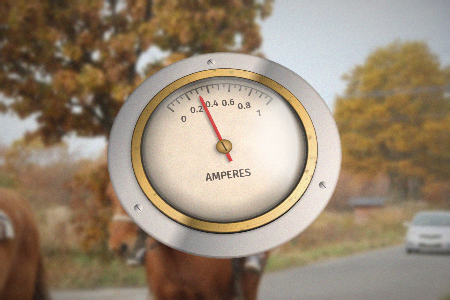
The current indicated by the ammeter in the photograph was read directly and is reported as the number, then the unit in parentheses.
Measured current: 0.3 (A)
